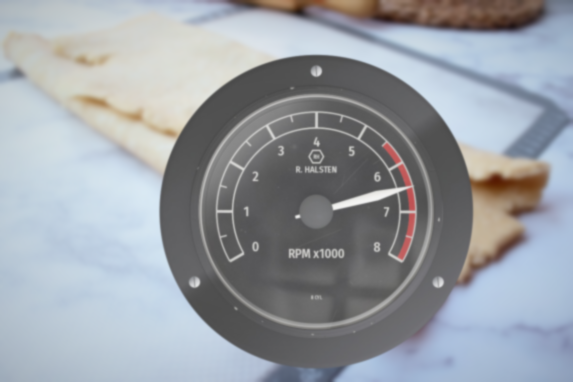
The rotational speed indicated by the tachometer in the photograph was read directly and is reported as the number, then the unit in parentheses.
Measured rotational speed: 6500 (rpm)
